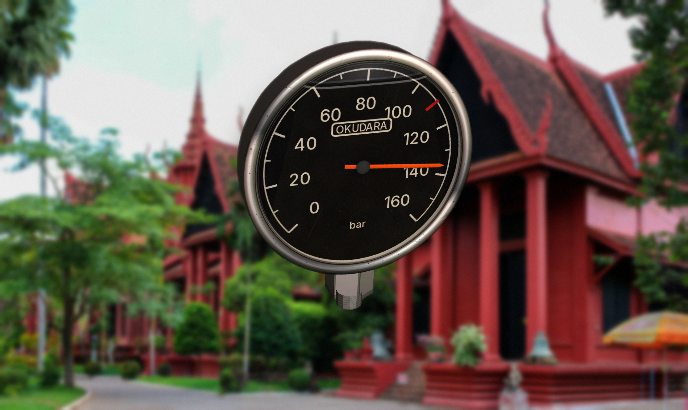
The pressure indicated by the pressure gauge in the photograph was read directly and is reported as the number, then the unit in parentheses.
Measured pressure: 135 (bar)
